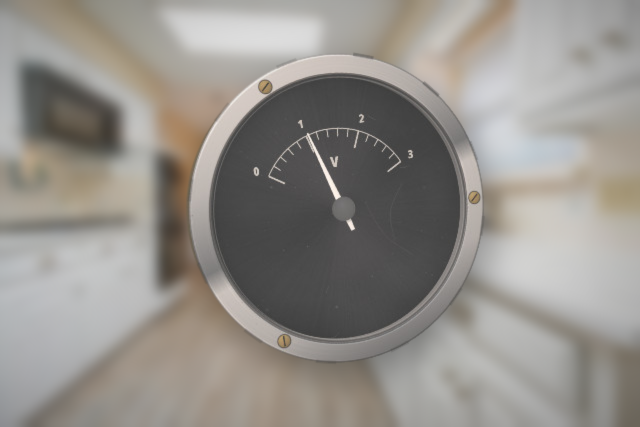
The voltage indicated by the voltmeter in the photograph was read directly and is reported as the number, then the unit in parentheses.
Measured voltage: 1 (V)
